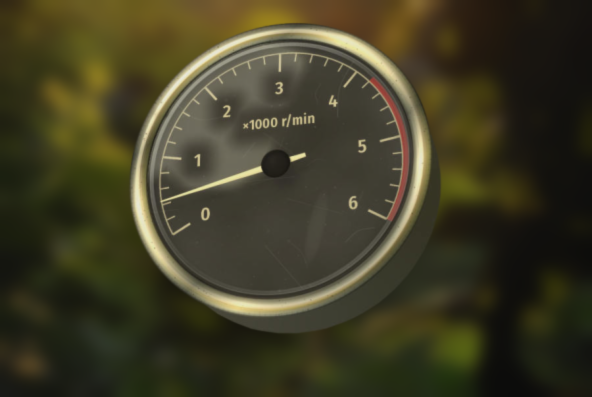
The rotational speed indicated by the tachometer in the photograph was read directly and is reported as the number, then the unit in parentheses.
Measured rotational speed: 400 (rpm)
